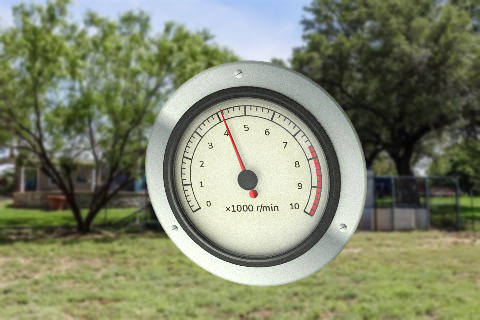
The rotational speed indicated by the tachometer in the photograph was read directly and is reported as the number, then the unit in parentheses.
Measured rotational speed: 4200 (rpm)
